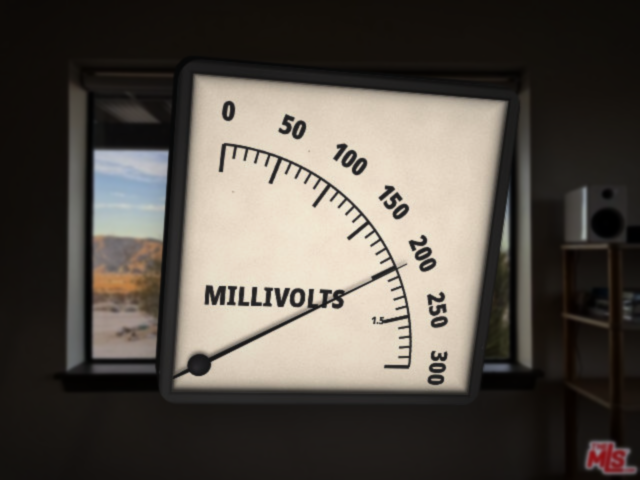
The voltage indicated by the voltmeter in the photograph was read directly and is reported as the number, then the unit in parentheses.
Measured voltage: 200 (mV)
